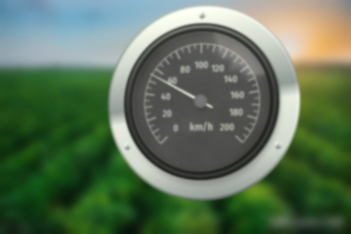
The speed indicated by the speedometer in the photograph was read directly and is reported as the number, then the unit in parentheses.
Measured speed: 55 (km/h)
